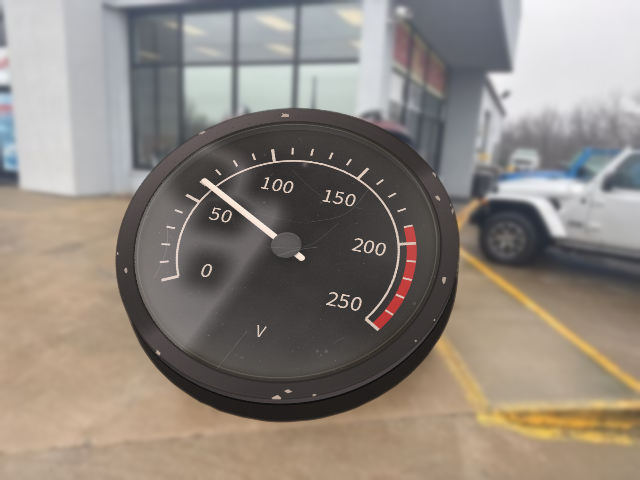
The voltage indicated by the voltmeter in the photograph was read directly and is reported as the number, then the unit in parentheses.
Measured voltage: 60 (V)
